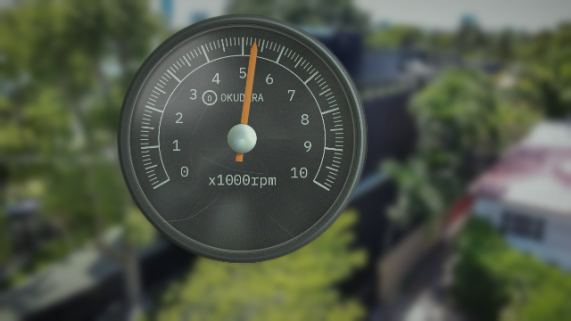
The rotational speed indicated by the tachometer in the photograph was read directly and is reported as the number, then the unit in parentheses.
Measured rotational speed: 5300 (rpm)
